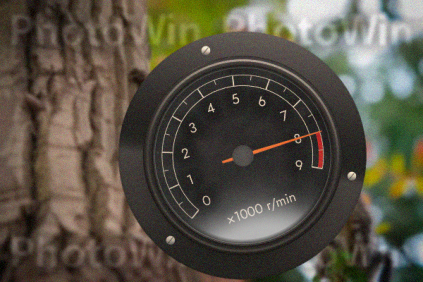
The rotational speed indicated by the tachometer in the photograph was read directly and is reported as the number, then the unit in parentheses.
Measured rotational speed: 8000 (rpm)
